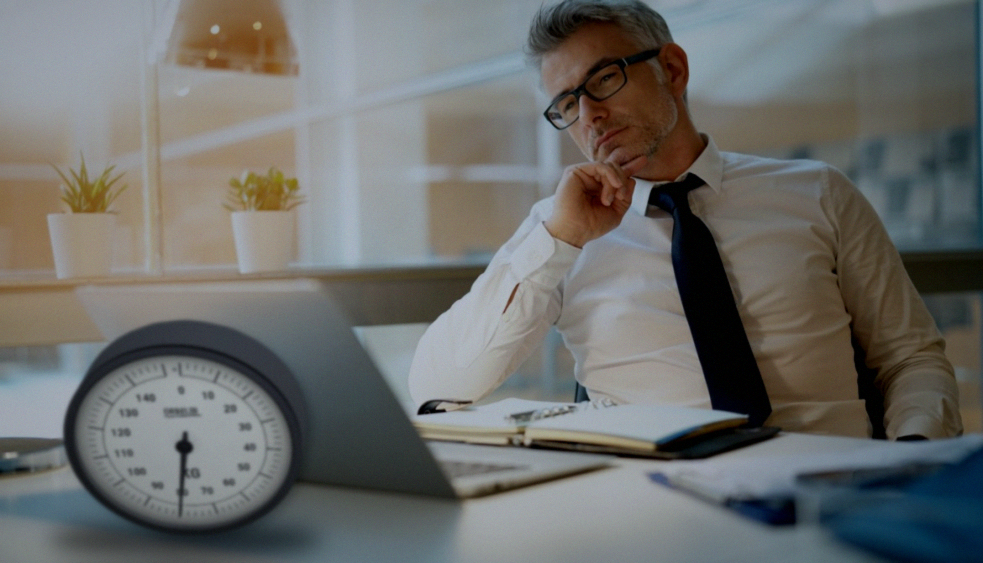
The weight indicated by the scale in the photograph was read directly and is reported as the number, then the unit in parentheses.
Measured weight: 80 (kg)
